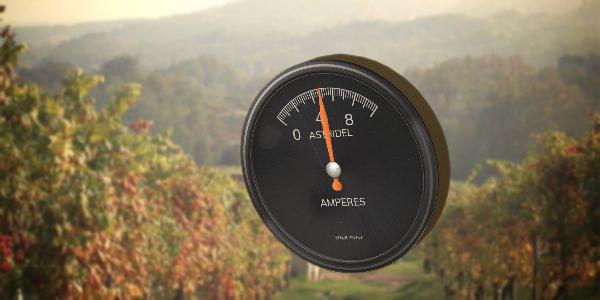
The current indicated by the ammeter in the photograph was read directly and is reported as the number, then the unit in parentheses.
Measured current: 5 (A)
